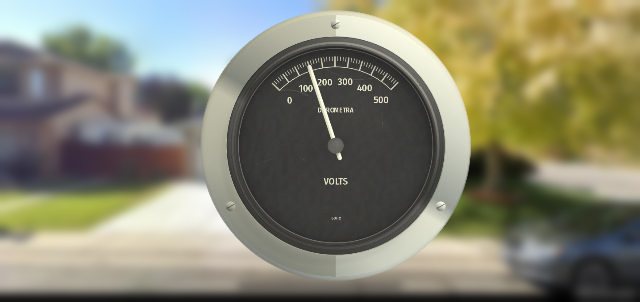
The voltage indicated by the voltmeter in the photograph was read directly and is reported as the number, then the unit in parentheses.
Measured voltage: 150 (V)
